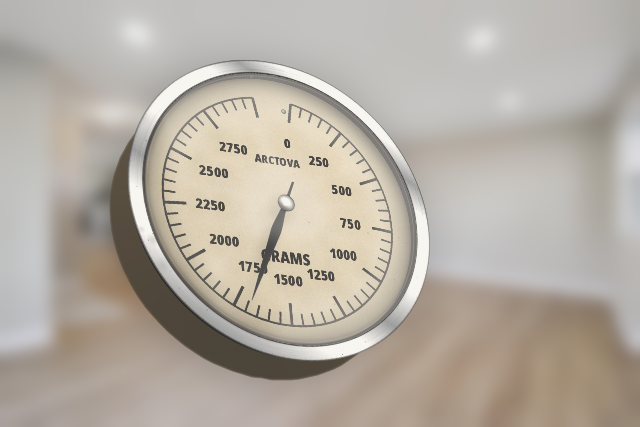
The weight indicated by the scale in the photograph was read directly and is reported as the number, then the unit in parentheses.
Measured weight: 1700 (g)
